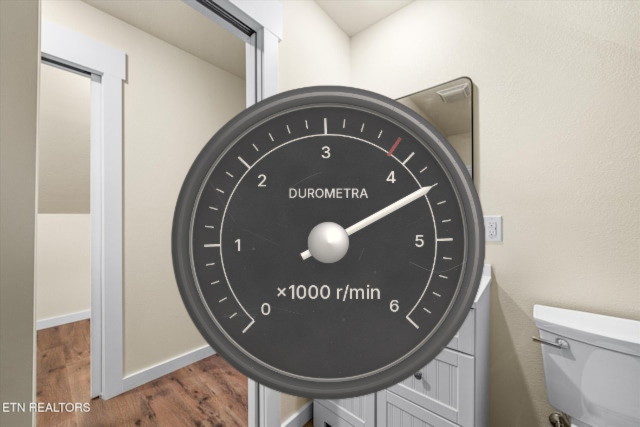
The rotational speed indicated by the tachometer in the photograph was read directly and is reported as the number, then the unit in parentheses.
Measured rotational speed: 4400 (rpm)
